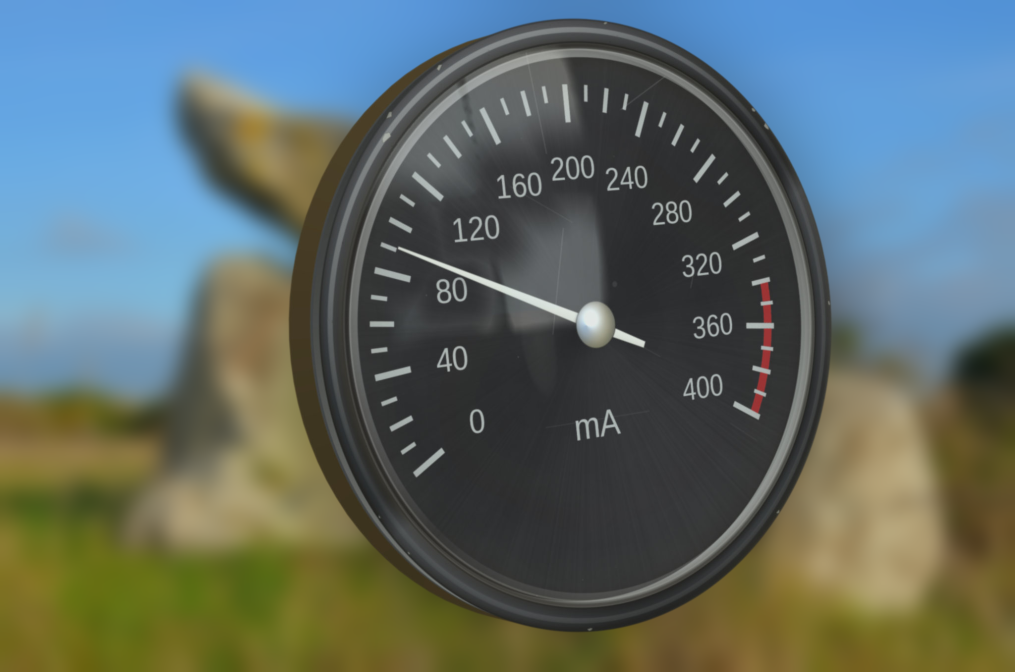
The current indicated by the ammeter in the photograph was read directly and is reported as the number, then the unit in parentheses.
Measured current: 90 (mA)
